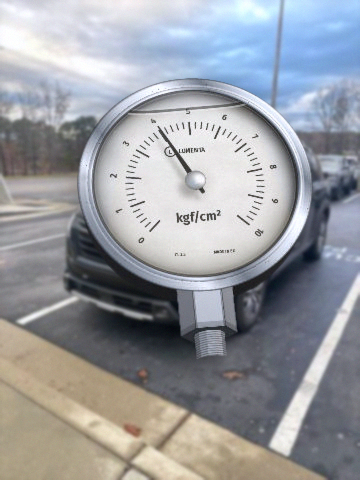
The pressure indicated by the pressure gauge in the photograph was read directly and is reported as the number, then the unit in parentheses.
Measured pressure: 4 (kg/cm²)
